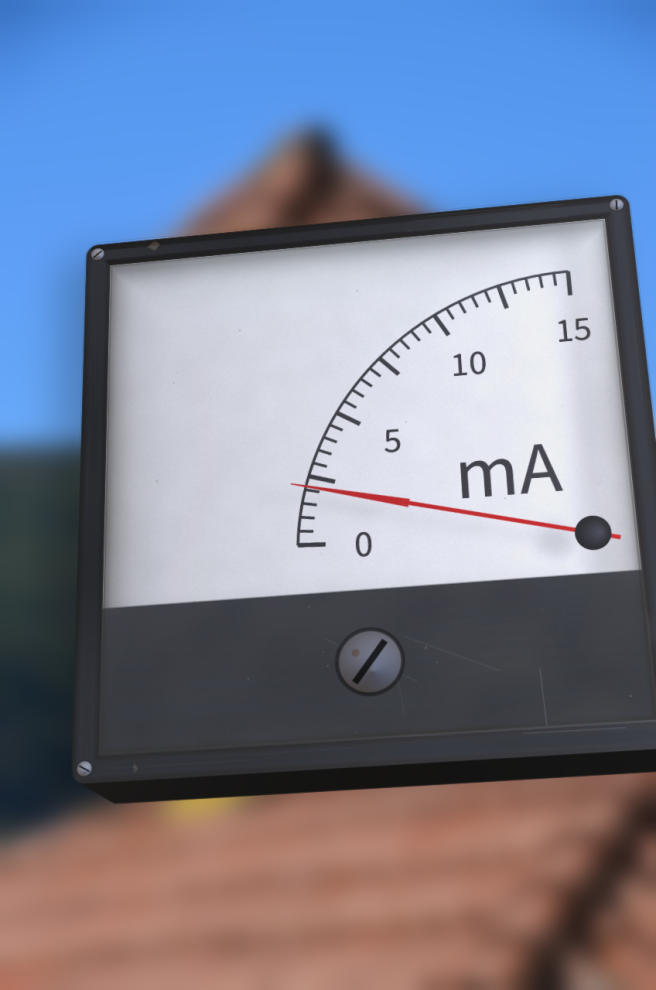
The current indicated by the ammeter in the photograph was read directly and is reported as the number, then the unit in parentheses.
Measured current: 2 (mA)
